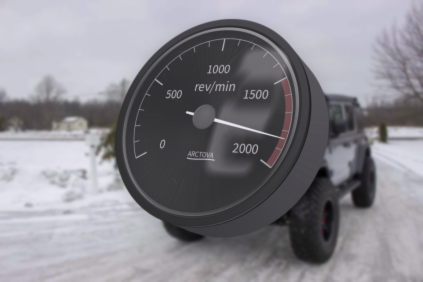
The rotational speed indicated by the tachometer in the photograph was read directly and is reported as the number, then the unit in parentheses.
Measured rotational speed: 1850 (rpm)
